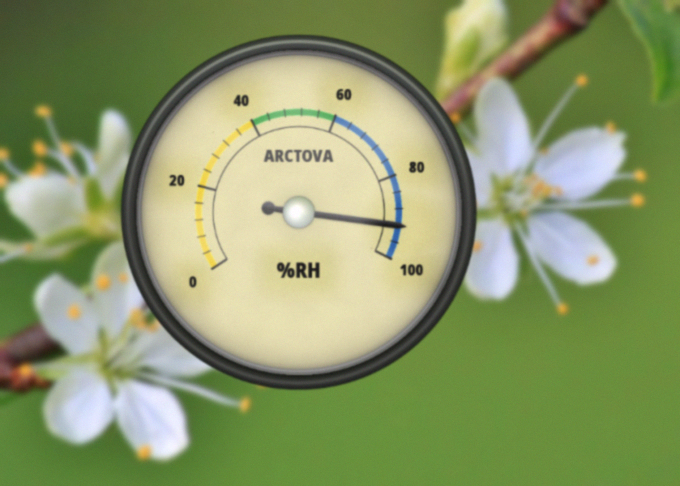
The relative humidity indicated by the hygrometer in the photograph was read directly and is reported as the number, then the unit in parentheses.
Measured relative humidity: 92 (%)
